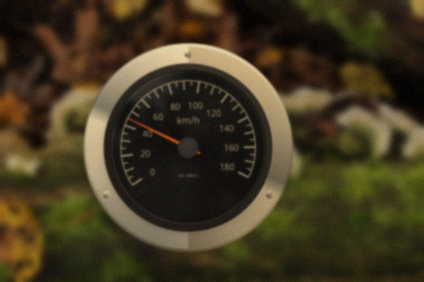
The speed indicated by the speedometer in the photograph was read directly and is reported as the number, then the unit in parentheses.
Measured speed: 45 (km/h)
